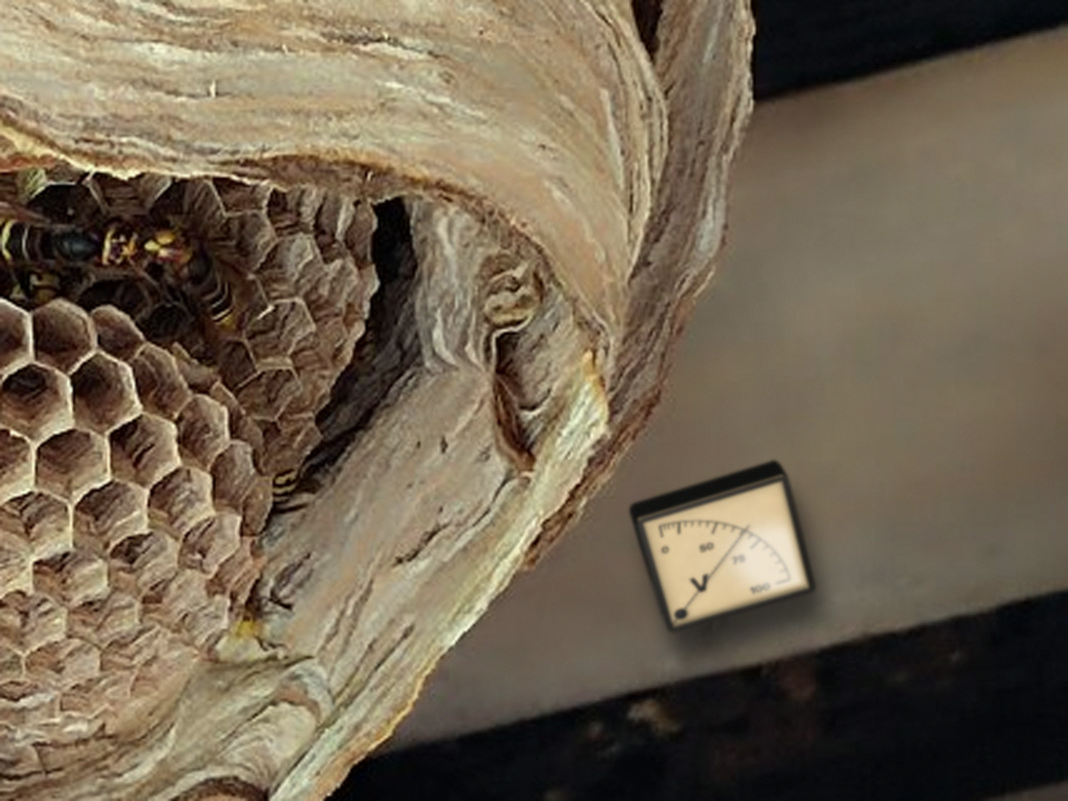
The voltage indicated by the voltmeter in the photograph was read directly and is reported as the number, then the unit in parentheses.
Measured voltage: 65 (V)
